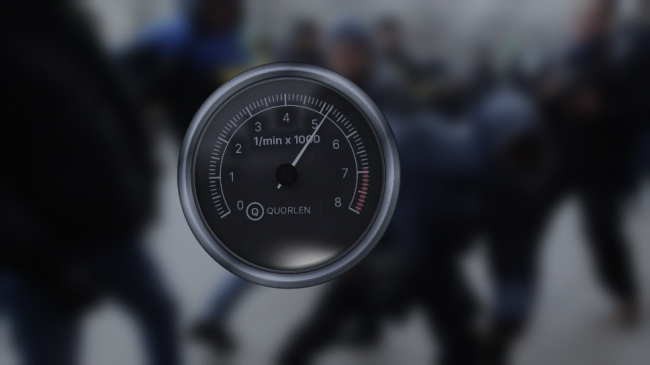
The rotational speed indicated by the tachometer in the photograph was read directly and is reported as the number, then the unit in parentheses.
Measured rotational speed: 5200 (rpm)
